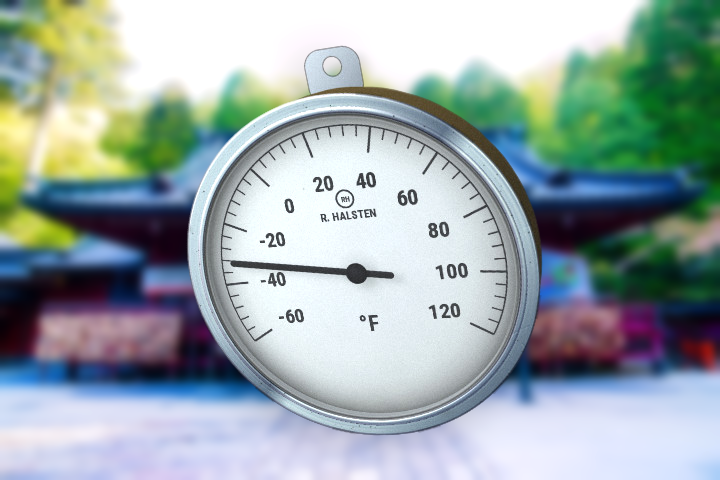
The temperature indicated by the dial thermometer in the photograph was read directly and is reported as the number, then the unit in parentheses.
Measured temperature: -32 (°F)
